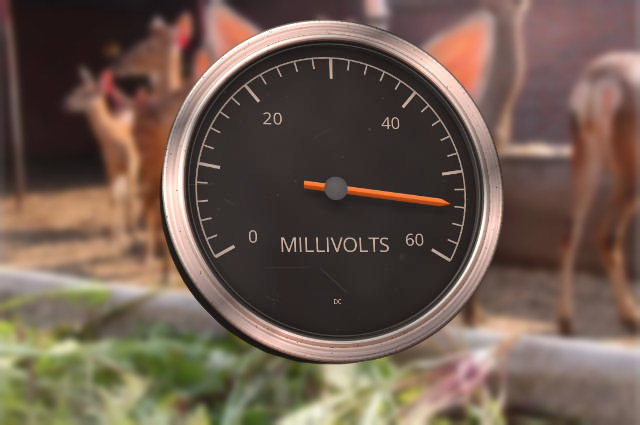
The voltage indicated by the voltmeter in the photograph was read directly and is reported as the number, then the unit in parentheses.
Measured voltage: 54 (mV)
